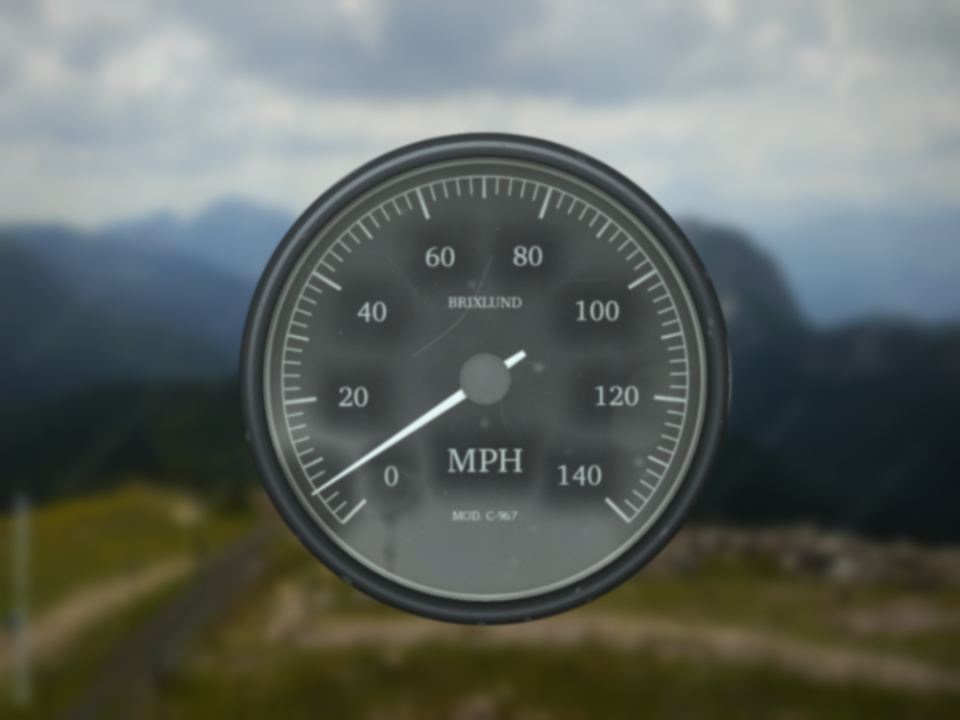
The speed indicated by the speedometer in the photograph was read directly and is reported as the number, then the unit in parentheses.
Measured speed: 6 (mph)
